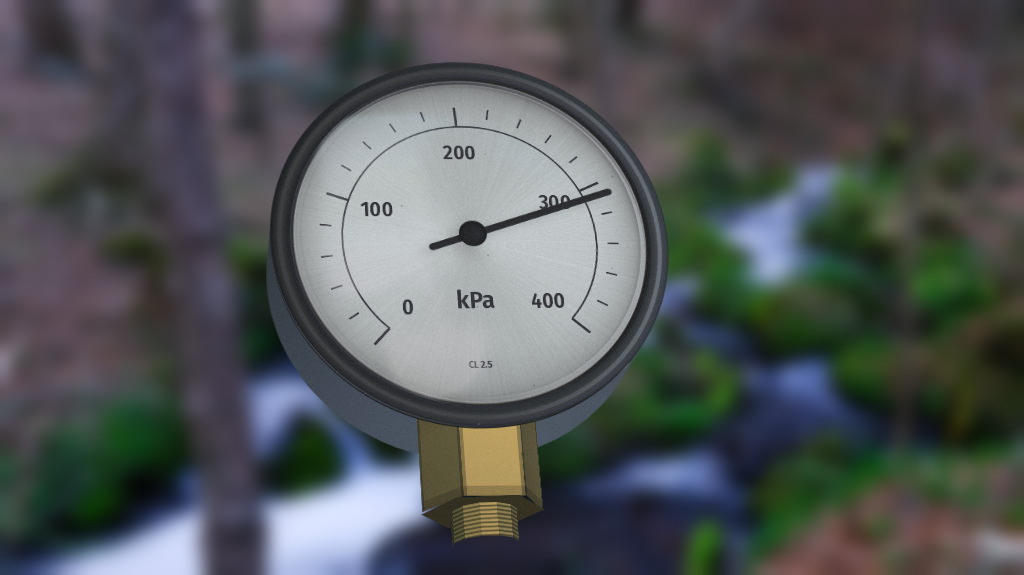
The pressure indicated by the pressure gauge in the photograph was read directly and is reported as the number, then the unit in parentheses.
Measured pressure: 310 (kPa)
